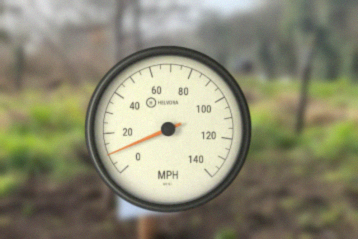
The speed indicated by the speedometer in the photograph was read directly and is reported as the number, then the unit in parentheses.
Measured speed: 10 (mph)
